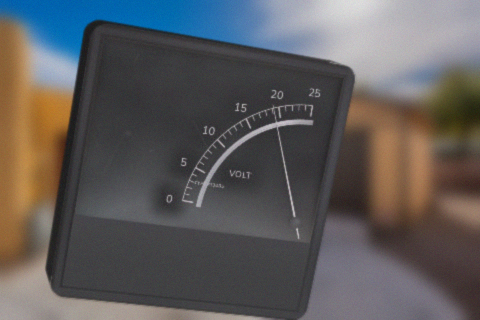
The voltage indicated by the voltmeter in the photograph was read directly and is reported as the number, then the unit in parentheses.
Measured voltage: 19 (V)
